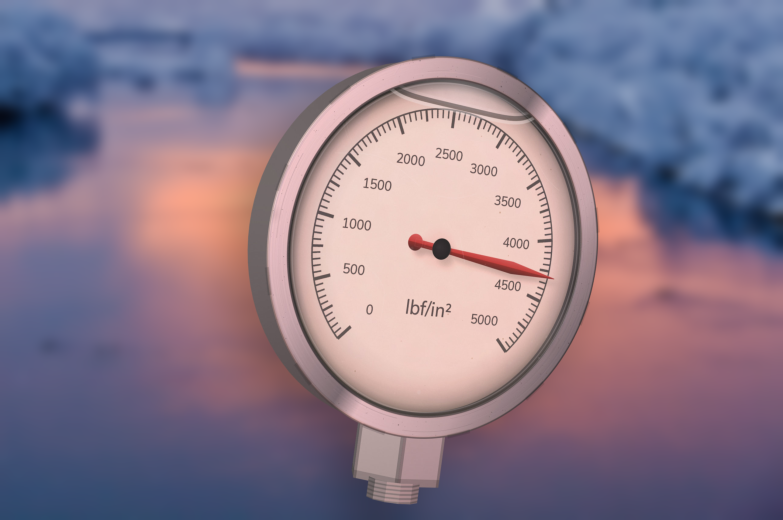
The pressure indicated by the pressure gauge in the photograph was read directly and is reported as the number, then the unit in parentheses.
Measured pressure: 4300 (psi)
